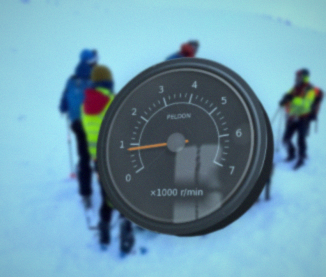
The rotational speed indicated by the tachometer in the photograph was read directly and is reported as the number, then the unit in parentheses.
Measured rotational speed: 800 (rpm)
